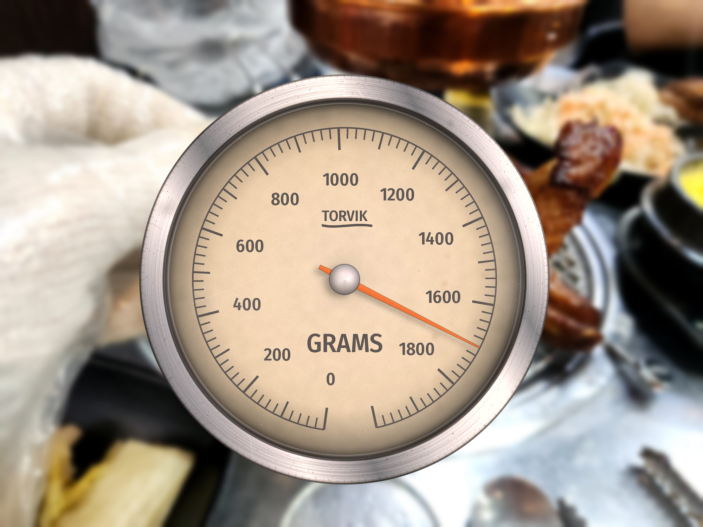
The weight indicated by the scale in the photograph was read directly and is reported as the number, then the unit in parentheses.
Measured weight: 1700 (g)
